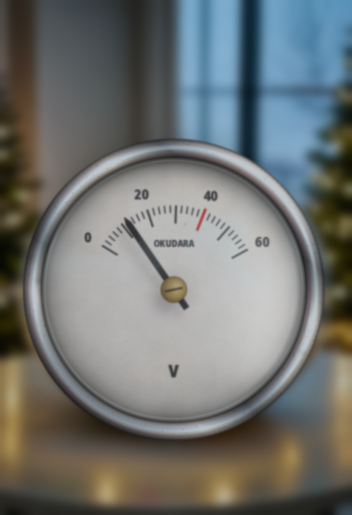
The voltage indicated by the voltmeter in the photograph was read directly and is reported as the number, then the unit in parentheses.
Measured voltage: 12 (V)
